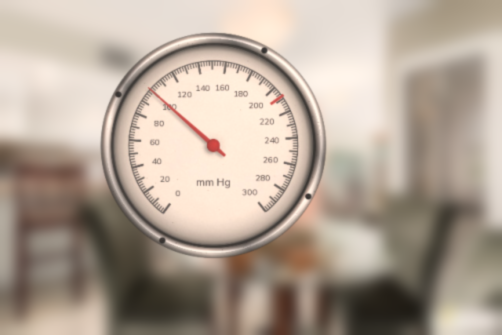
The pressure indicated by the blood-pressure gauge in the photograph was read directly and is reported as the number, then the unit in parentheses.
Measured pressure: 100 (mmHg)
